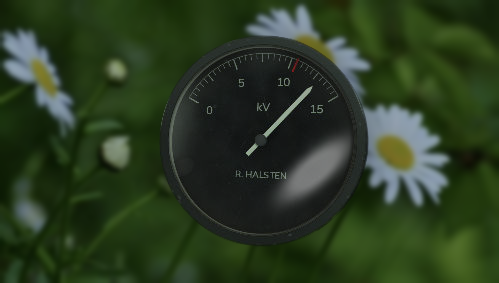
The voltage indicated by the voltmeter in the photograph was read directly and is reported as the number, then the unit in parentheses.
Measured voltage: 13 (kV)
